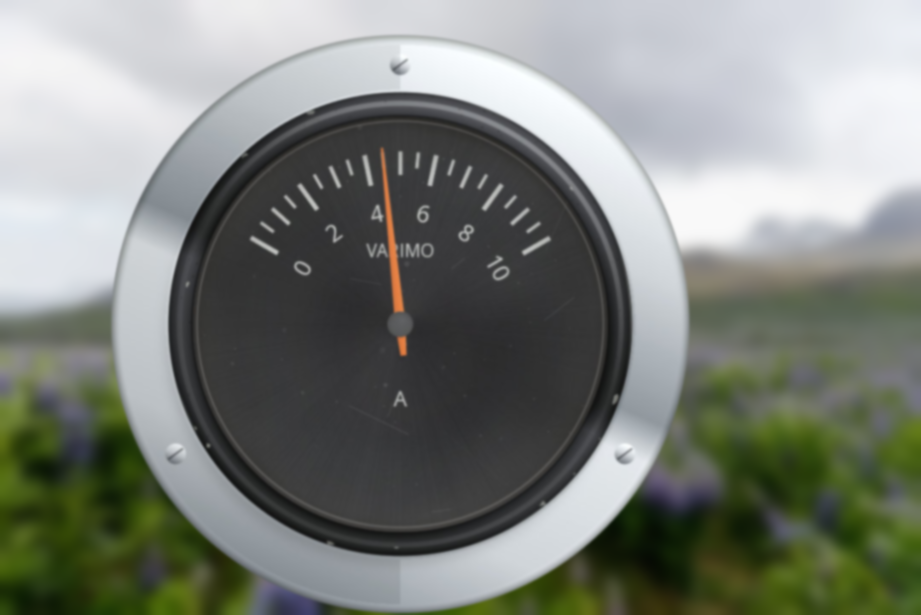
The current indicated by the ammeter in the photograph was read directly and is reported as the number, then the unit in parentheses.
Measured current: 4.5 (A)
